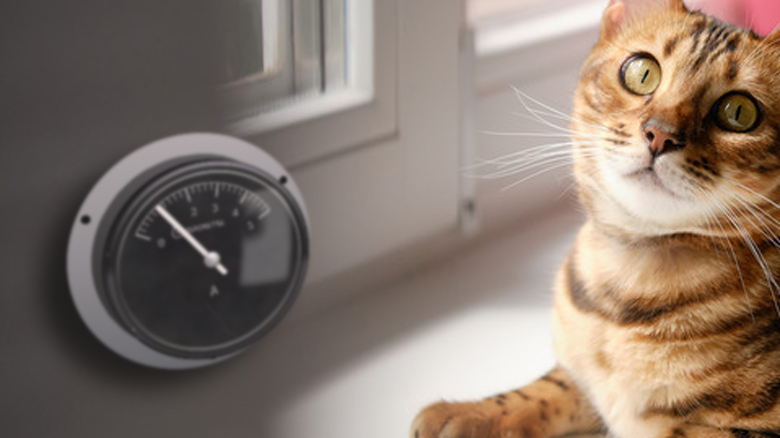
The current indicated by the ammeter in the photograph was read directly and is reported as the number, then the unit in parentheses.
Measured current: 1 (A)
